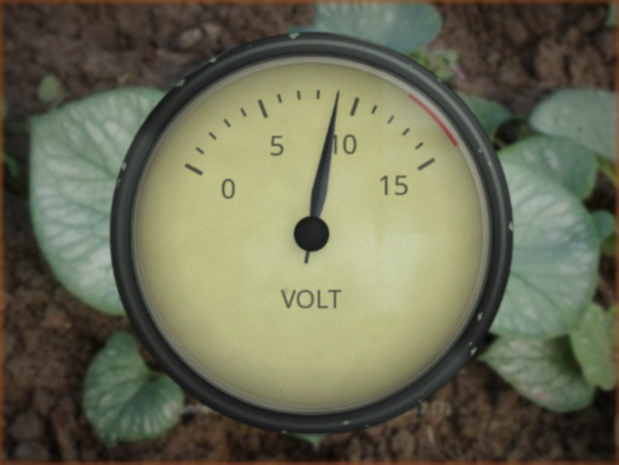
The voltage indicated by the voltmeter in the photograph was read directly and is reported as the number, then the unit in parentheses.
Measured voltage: 9 (V)
